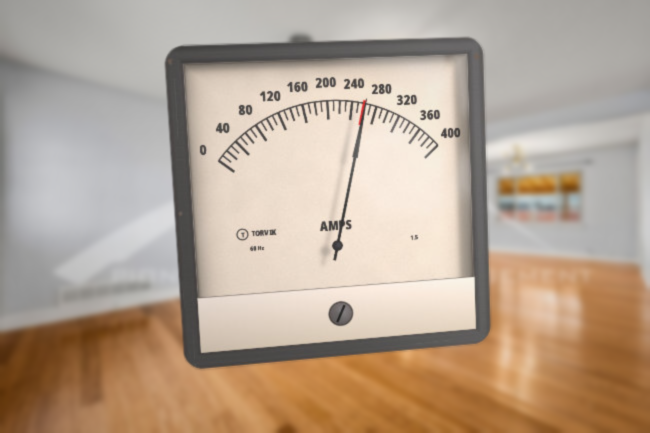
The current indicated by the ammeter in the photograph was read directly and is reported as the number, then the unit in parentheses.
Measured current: 260 (A)
